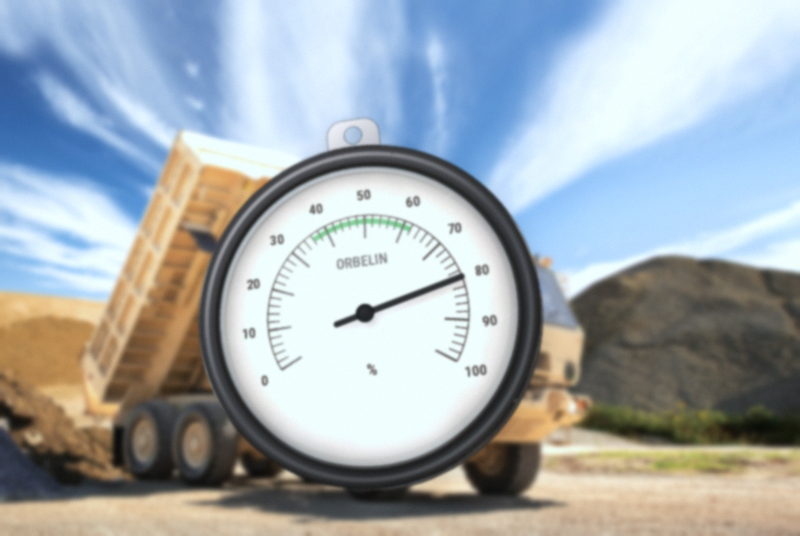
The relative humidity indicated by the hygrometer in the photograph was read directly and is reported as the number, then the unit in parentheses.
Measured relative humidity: 80 (%)
